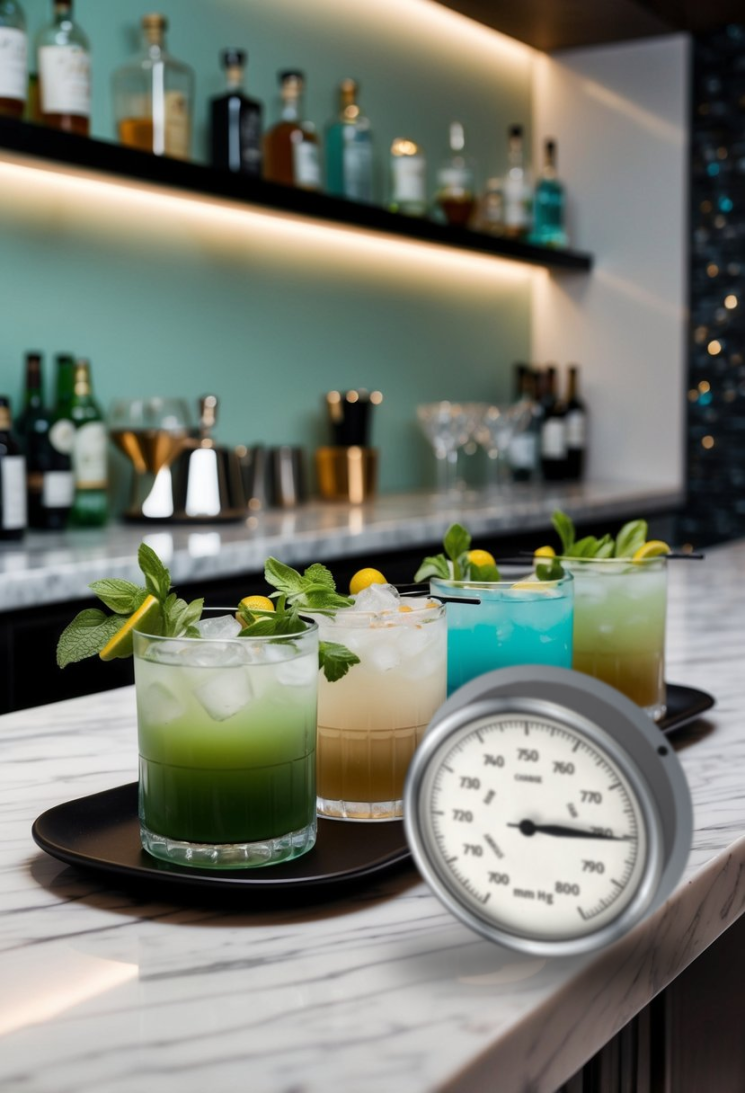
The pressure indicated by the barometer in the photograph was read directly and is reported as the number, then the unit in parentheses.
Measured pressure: 780 (mmHg)
